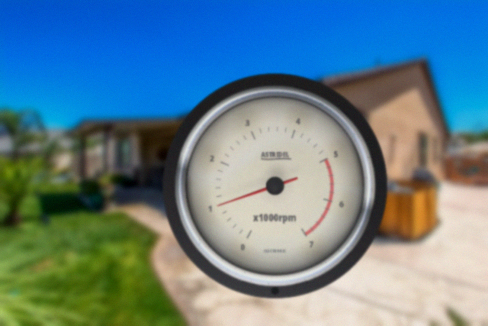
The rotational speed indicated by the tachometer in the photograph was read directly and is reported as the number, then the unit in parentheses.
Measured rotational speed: 1000 (rpm)
